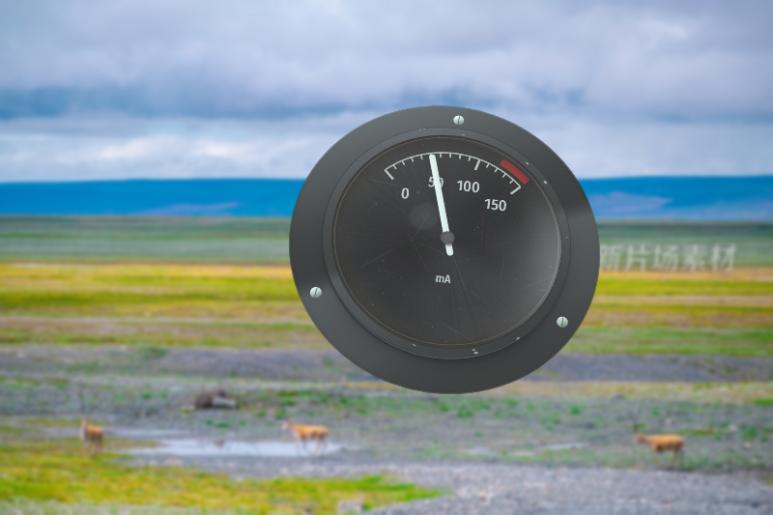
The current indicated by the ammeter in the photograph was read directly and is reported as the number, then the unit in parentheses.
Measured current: 50 (mA)
